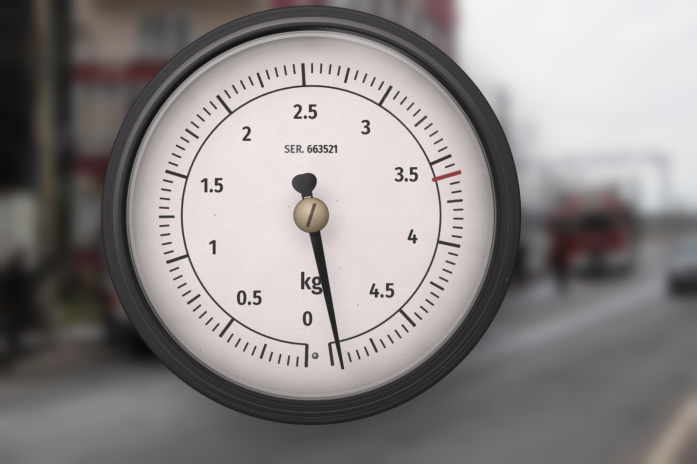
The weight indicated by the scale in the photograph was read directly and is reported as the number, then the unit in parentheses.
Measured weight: 4.95 (kg)
